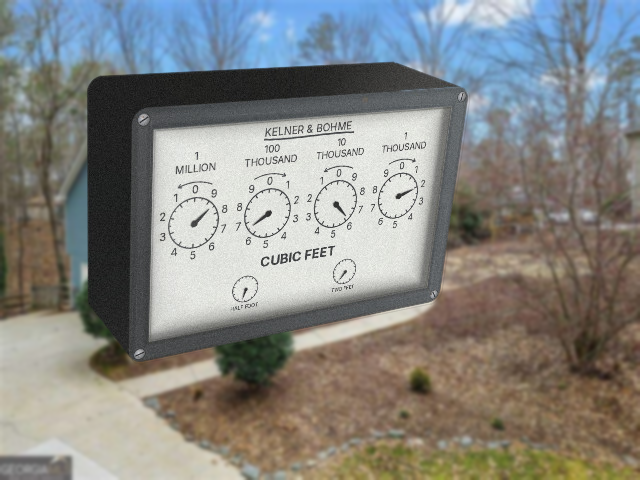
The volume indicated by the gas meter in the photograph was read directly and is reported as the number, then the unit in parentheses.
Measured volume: 866200 (ft³)
